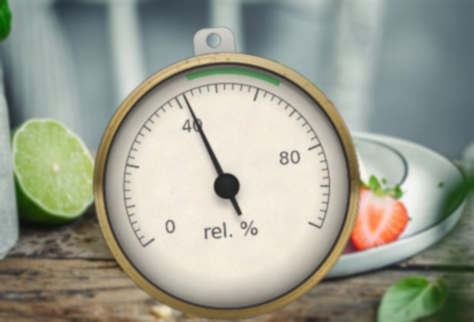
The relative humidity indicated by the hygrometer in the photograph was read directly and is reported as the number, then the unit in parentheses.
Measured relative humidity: 42 (%)
